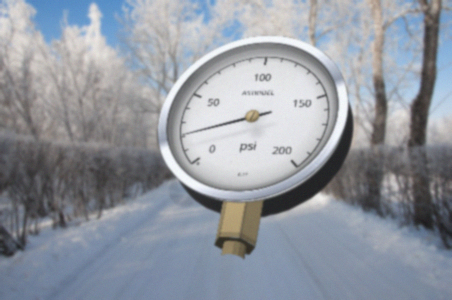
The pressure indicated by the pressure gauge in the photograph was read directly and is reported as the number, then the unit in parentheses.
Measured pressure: 20 (psi)
